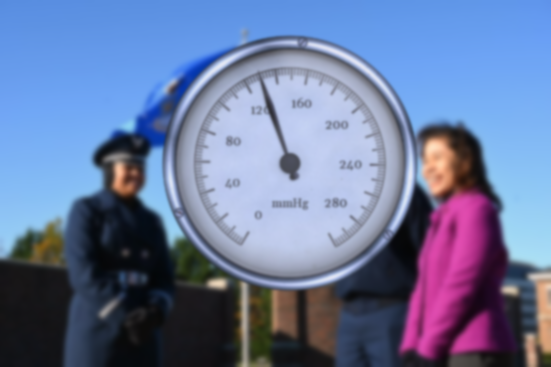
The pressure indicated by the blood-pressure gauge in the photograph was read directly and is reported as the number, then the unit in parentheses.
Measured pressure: 130 (mmHg)
